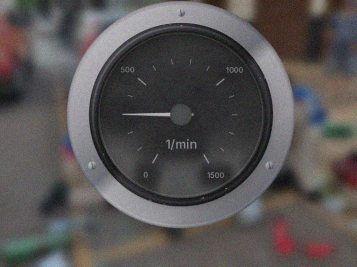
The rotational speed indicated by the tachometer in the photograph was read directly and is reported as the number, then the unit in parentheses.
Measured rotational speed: 300 (rpm)
